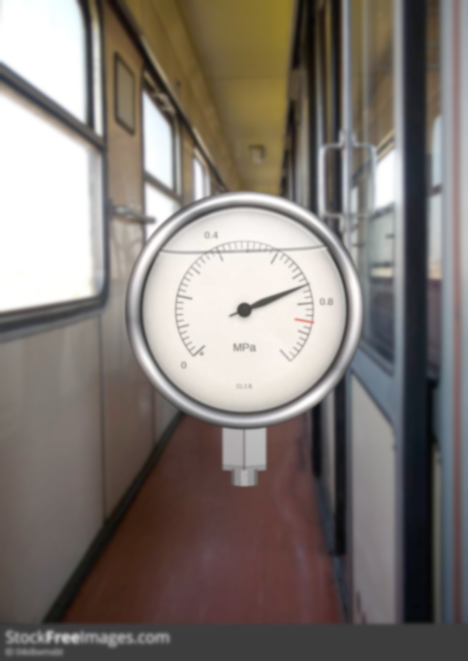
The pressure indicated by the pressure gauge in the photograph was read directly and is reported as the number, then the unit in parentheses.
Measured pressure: 0.74 (MPa)
